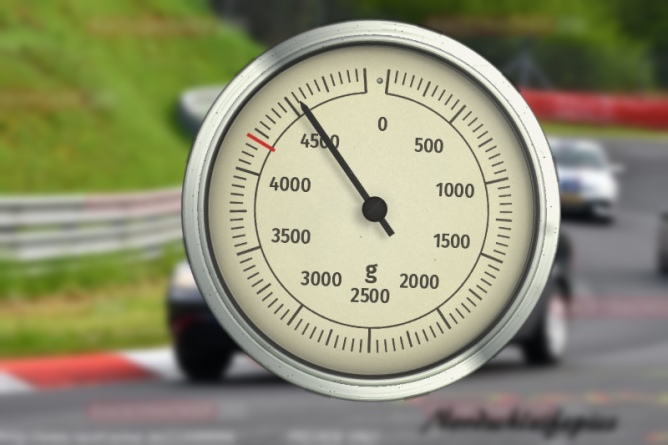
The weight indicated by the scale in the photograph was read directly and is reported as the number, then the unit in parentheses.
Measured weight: 4550 (g)
